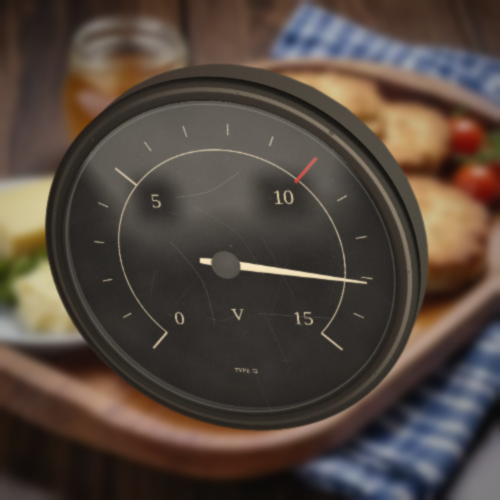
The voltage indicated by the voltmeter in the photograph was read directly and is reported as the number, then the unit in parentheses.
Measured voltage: 13 (V)
